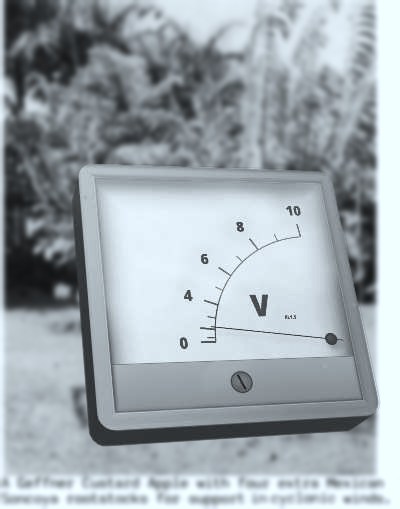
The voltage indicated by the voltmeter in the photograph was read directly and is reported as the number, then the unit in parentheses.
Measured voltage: 2 (V)
